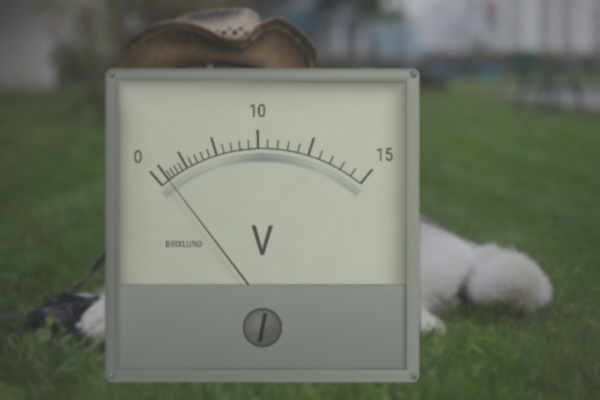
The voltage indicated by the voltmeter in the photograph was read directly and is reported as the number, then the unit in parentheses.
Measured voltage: 2.5 (V)
